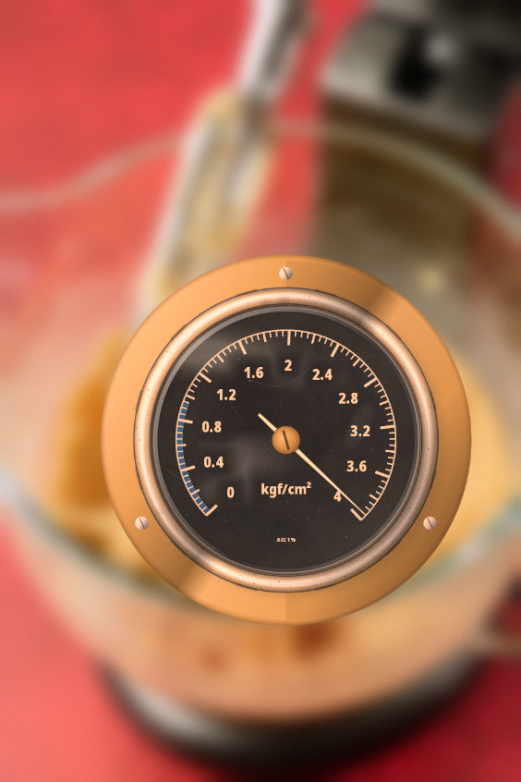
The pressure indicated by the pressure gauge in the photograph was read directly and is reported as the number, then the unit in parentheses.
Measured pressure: 3.95 (kg/cm²)
